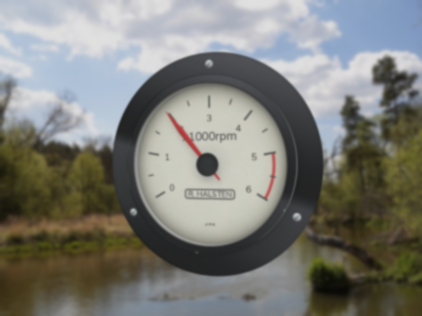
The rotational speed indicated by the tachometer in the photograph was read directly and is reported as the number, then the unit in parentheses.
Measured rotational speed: 2000 (rpm)
